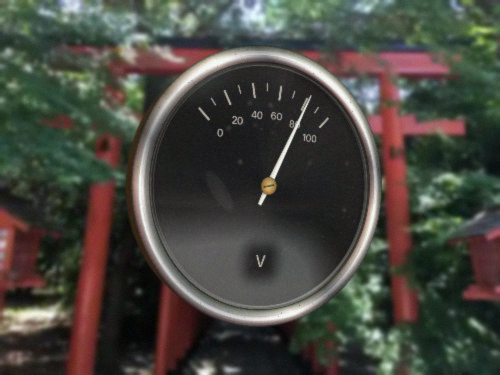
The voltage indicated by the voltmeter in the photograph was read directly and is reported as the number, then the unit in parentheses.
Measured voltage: 80 (V)
